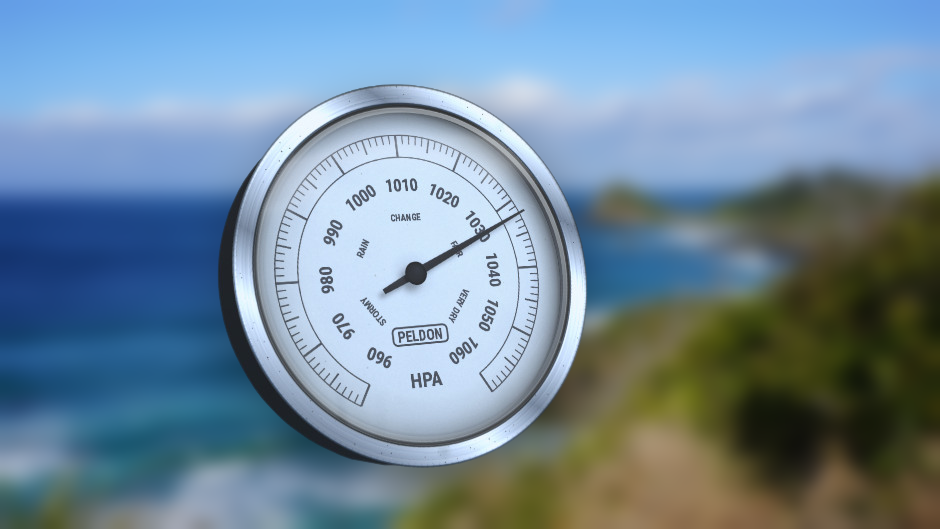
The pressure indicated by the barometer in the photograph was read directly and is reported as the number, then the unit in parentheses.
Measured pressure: 1032 (hPa)
